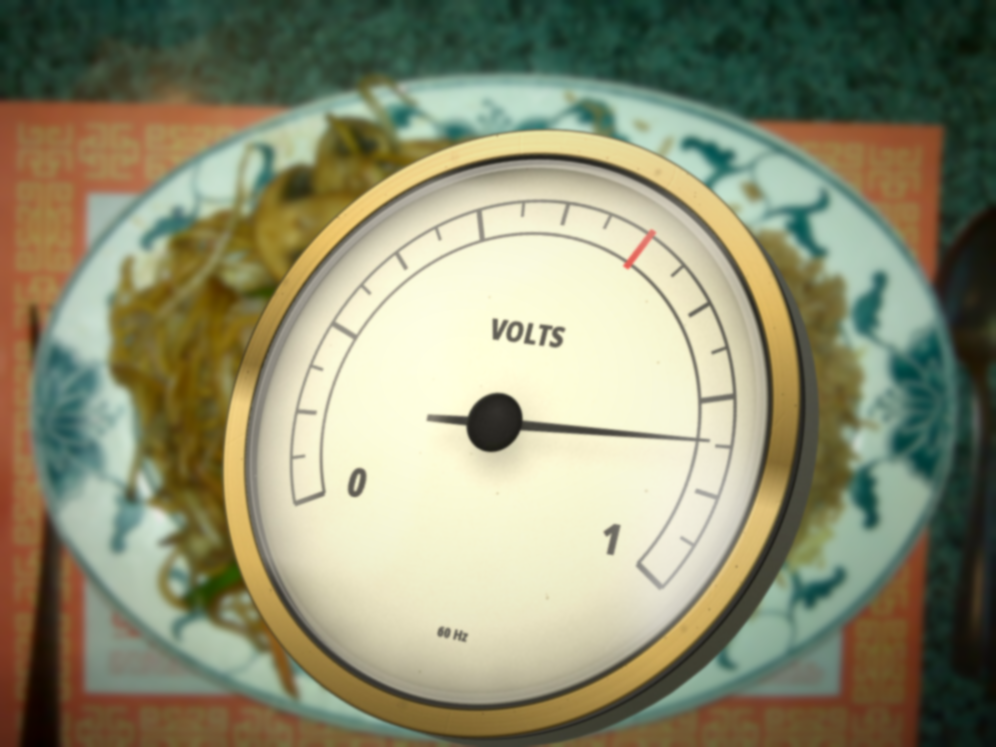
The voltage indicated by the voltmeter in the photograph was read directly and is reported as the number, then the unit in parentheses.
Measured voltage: 0.85 (V)
